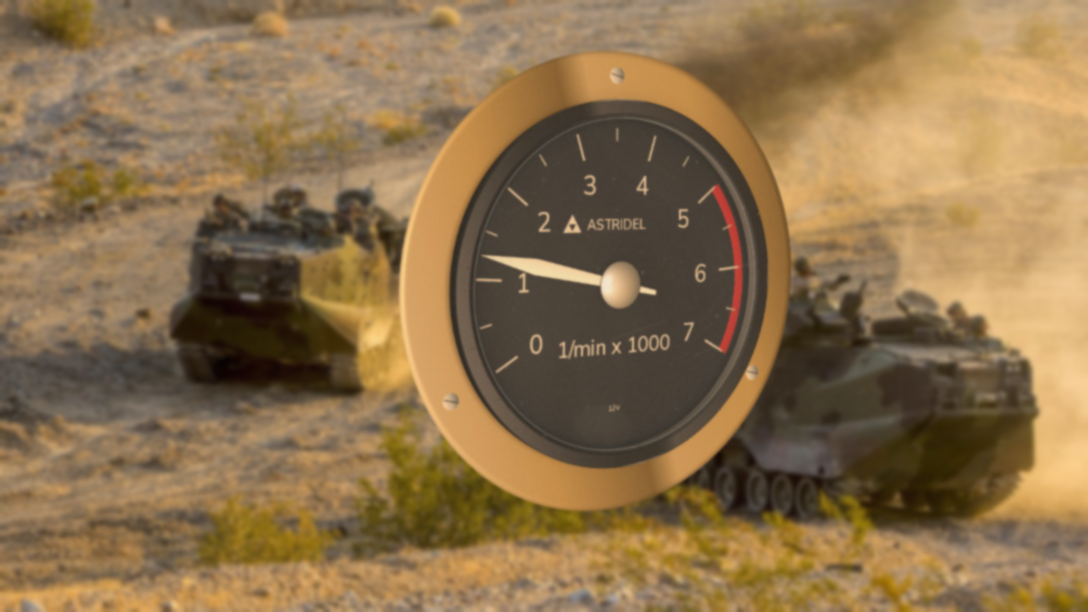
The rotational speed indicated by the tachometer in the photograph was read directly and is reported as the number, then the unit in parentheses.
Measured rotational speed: 1250 (rpm)
